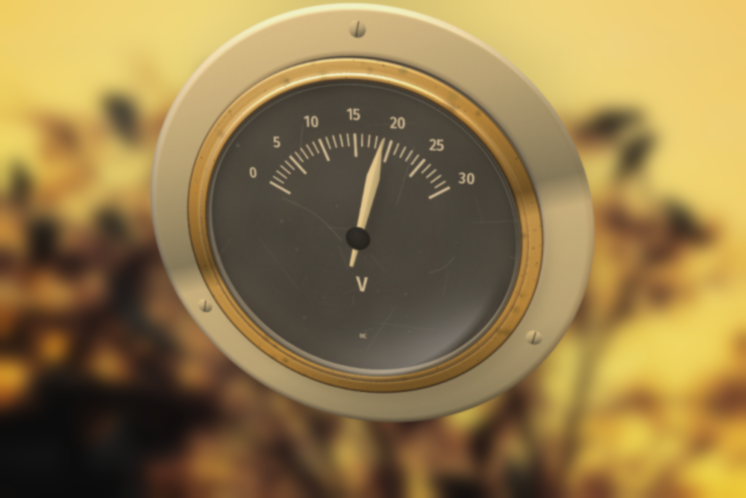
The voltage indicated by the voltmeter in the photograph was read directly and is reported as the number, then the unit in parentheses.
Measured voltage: 19 (V)
